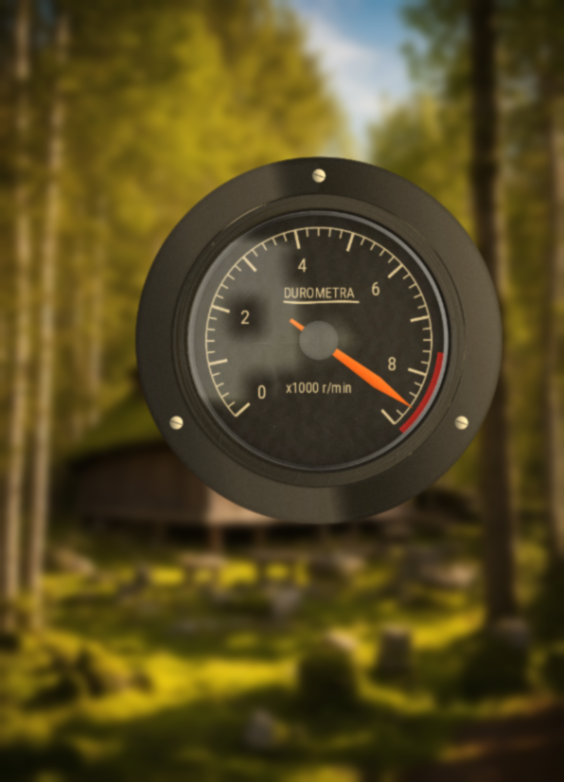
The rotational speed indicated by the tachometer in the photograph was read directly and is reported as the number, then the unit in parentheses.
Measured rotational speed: 8600 (rpm)
